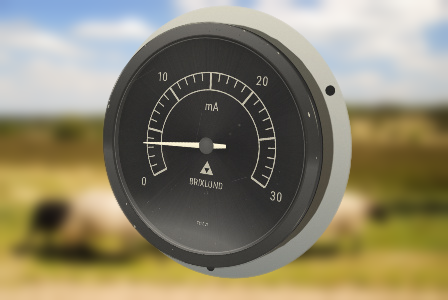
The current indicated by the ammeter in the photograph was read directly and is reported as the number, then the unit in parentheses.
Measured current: 3.5 (mA)
